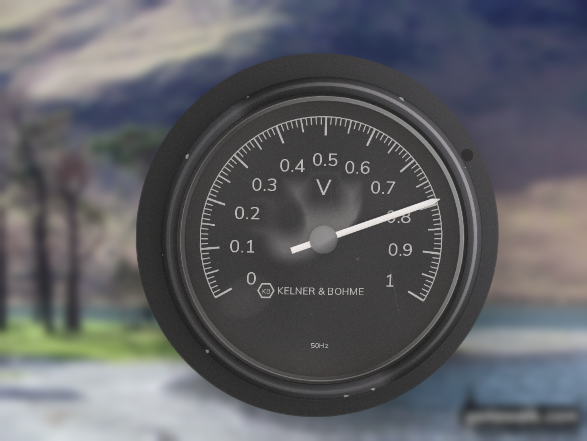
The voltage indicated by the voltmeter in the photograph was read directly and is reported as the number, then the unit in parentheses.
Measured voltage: 0.79 (V)
